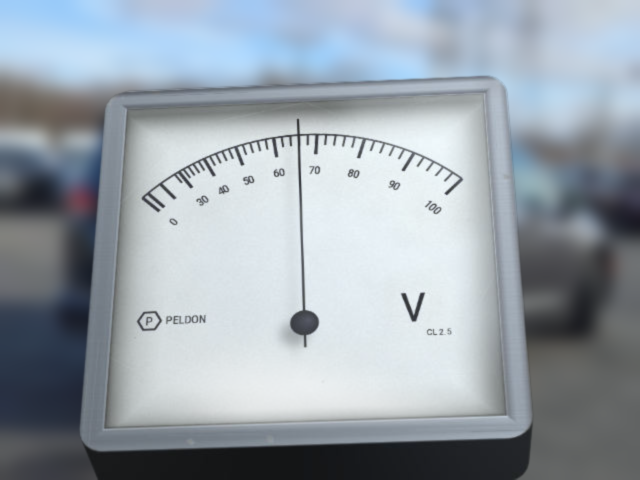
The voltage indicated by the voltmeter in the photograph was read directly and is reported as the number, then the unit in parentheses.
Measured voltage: 66 (V)
